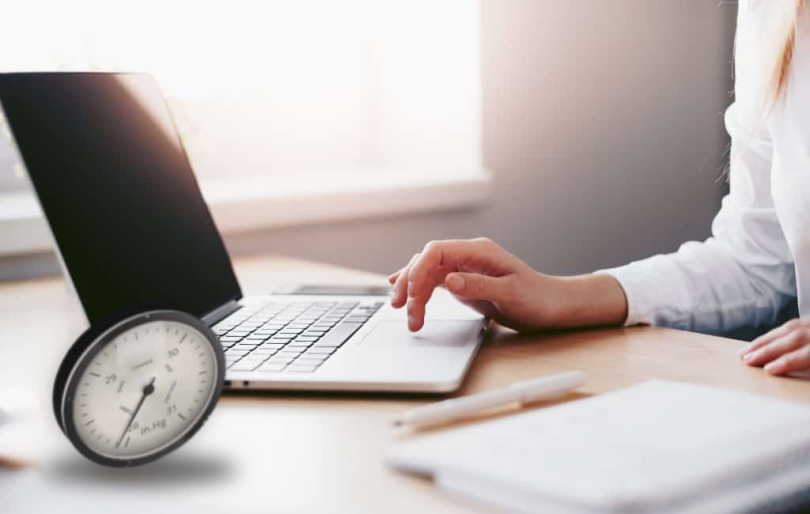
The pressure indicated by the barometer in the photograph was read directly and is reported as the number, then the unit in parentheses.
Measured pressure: 28.1 (inHg)
